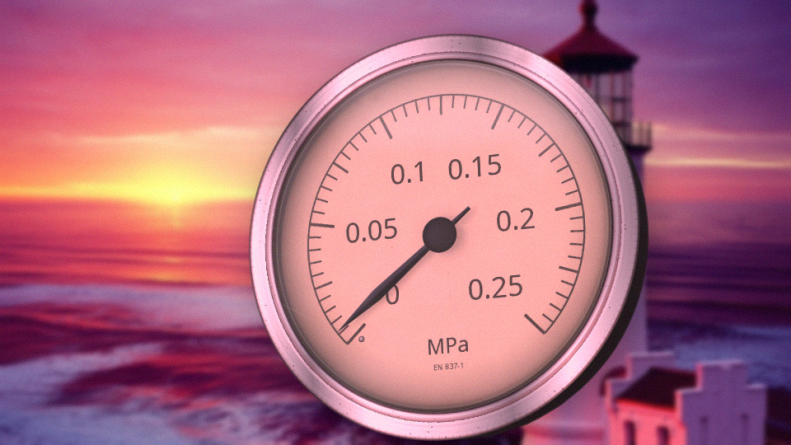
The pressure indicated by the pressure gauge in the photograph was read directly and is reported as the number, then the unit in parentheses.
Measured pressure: 0.005 (MPa)
